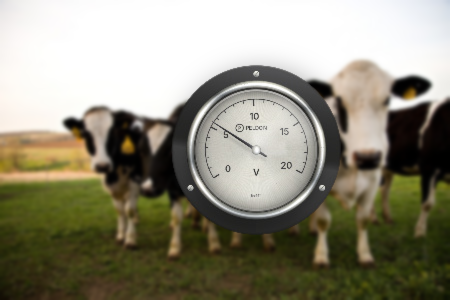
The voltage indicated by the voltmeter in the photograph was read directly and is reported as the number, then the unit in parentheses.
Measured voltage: 5.5 (V)
